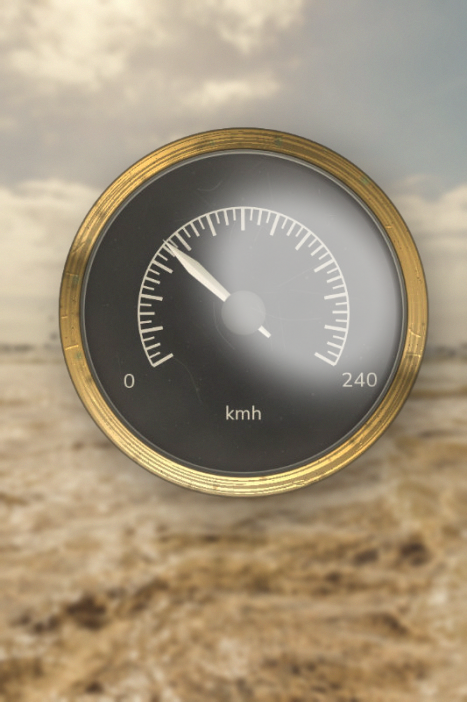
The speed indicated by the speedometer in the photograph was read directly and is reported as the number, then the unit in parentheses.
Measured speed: 72.5 (km/h)
